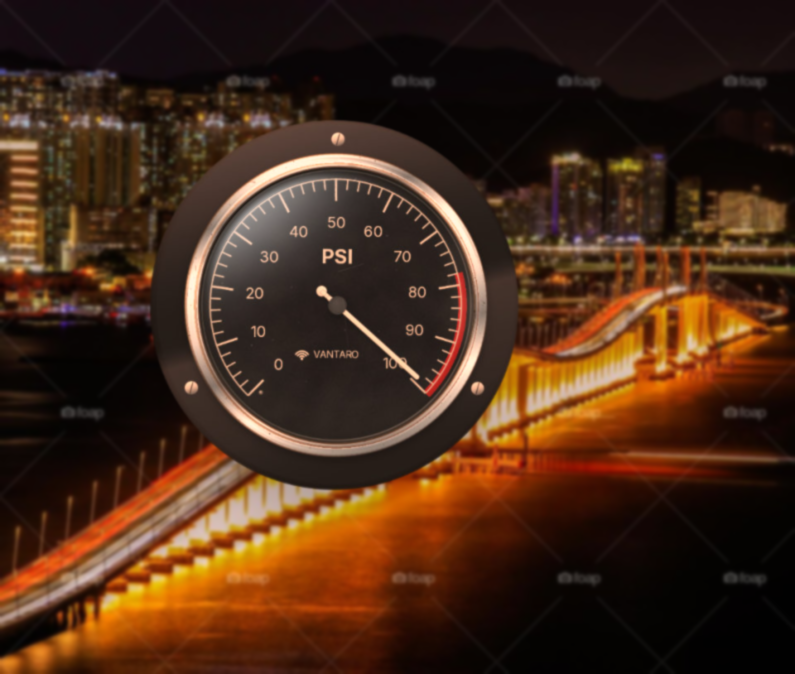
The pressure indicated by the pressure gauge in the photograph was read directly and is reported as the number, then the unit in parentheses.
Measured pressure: 99 (psi)
